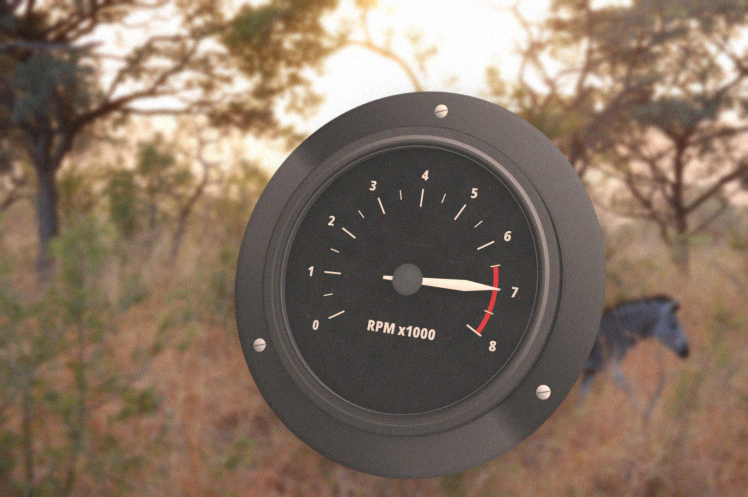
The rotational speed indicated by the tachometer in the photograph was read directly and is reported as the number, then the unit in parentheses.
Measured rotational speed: 7000 (rpm)
